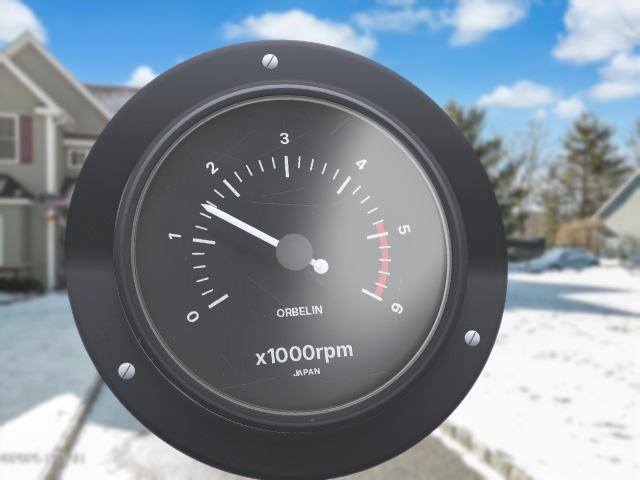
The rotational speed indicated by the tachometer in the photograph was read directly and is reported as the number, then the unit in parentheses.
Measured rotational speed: 1500 (rpm)
